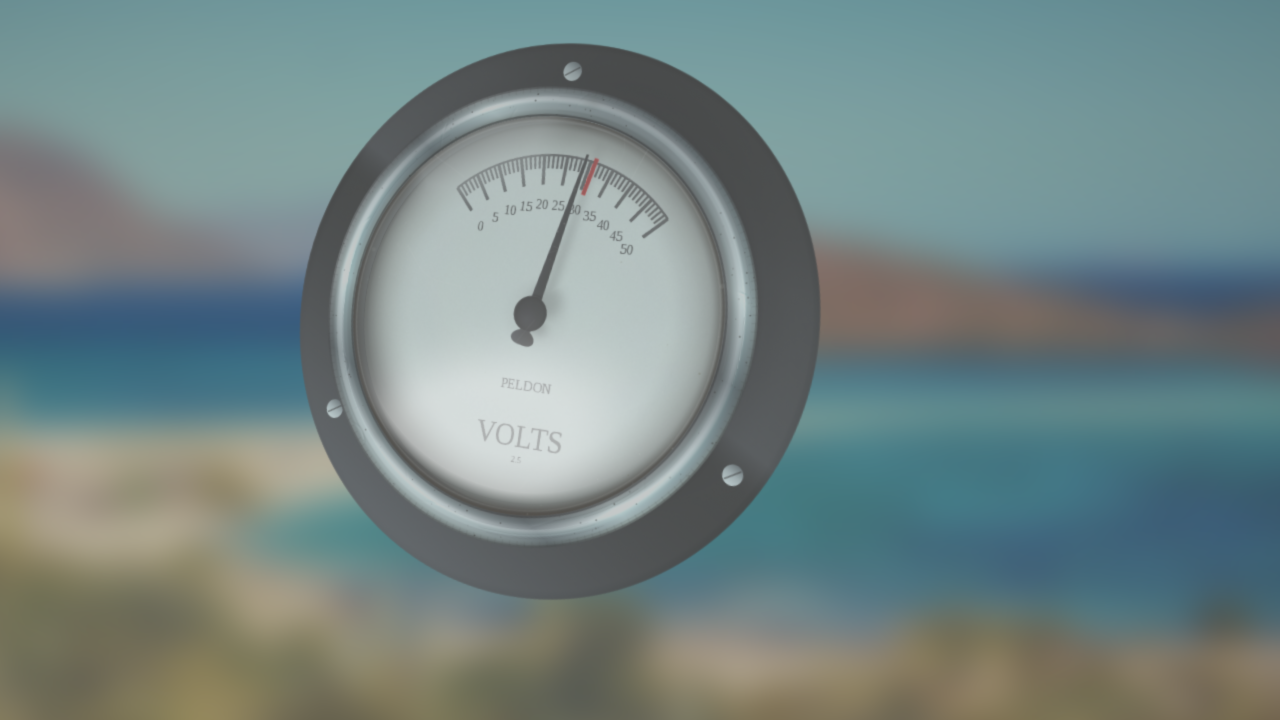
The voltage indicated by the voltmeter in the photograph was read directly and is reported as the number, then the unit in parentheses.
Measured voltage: 30 (V)
